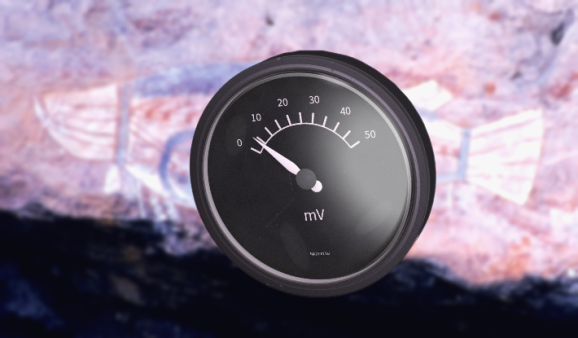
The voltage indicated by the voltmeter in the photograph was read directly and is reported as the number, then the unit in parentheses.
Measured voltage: 5 (mV)
